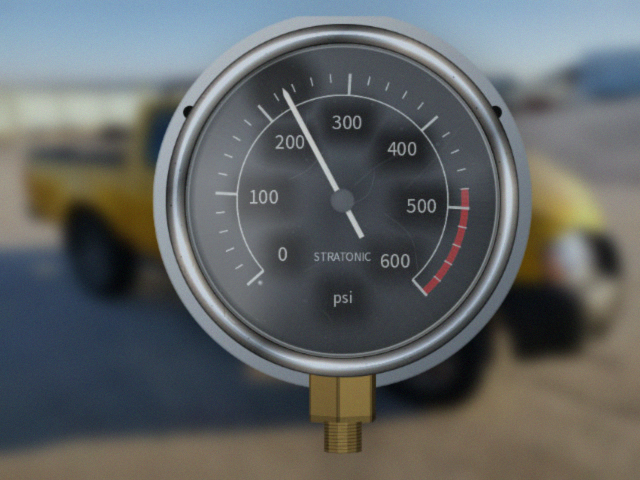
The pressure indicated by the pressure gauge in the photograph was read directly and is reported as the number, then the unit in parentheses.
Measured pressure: 230 (psi)
